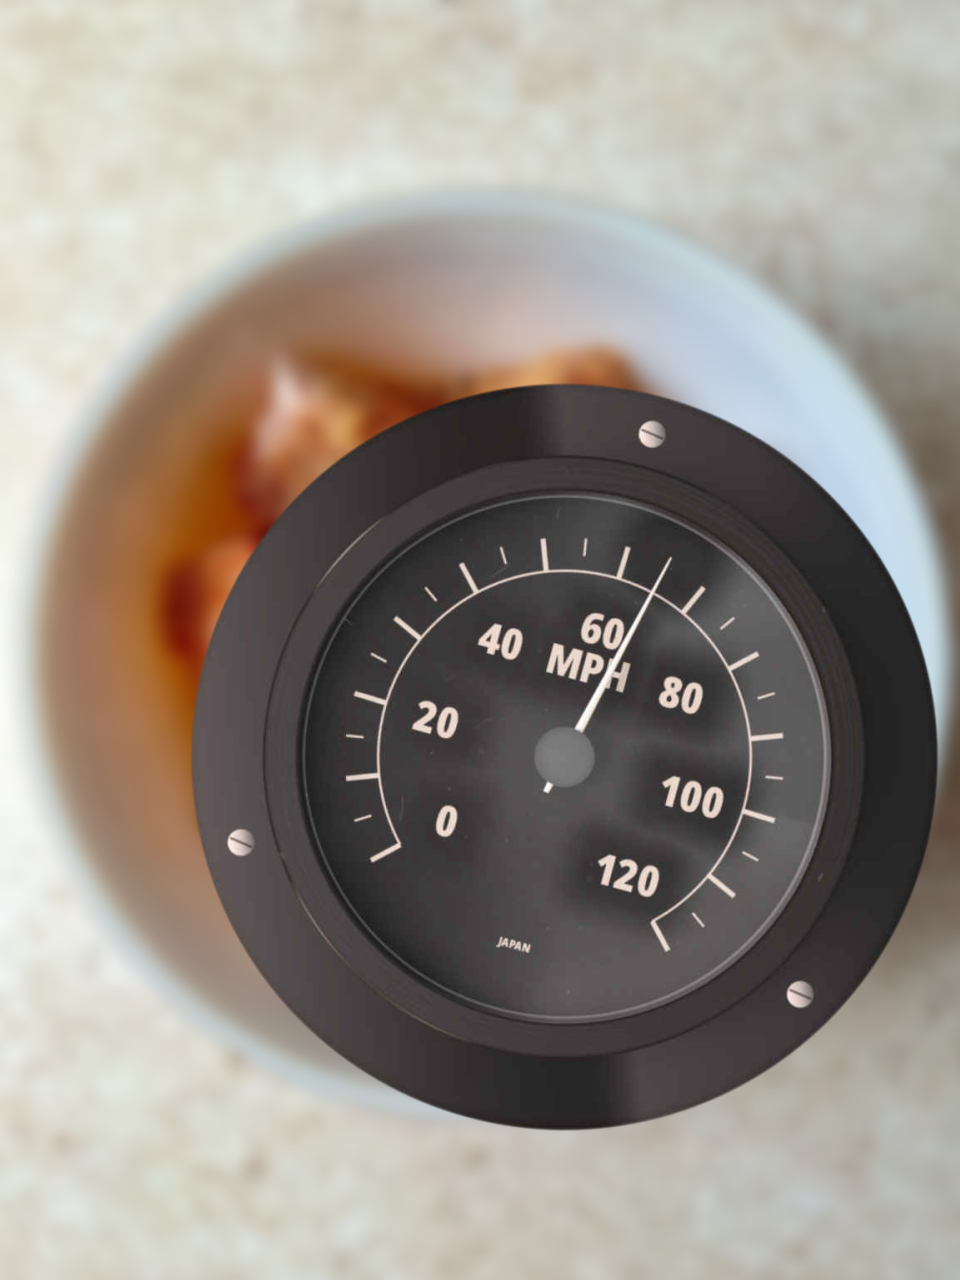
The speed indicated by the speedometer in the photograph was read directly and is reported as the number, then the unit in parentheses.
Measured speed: 65 (mph)
